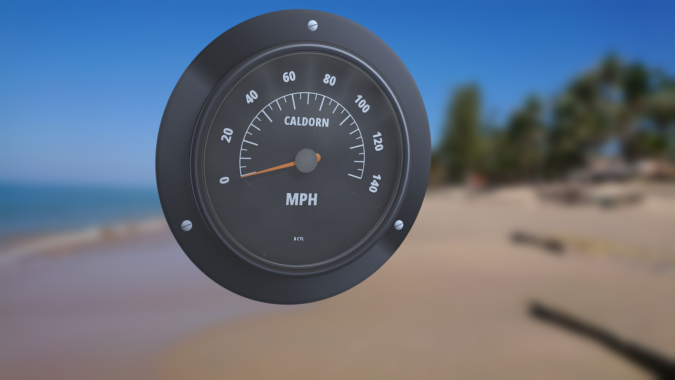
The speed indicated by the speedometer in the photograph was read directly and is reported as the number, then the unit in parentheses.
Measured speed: 0 (mph)
